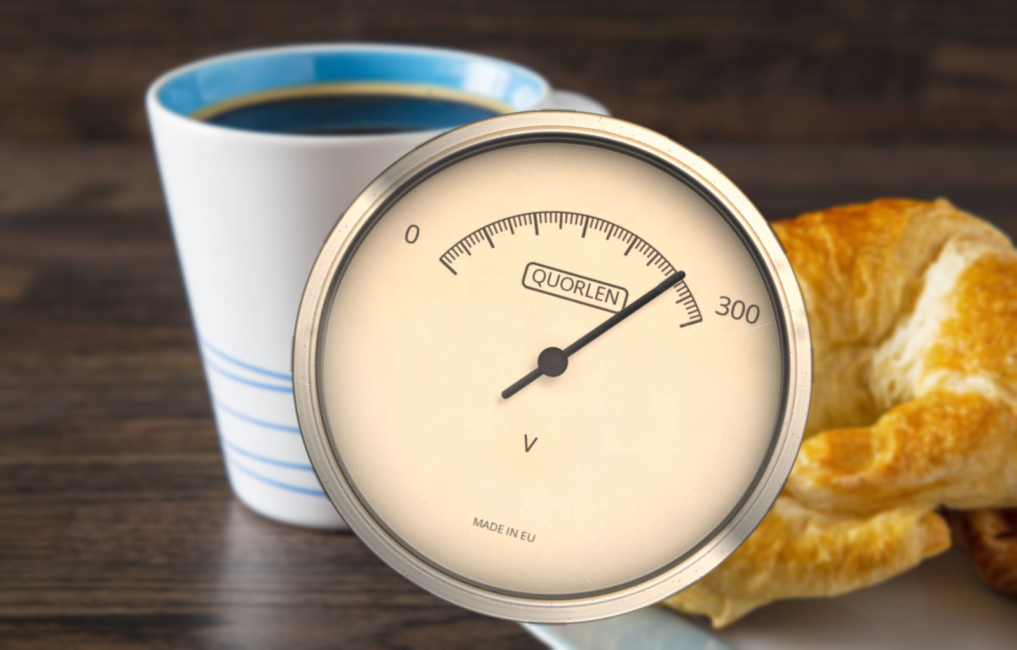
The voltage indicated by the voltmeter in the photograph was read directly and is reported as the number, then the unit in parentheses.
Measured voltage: 255 (V)
